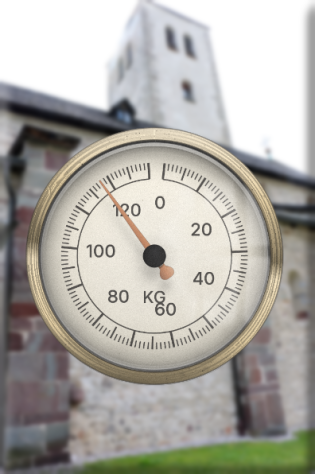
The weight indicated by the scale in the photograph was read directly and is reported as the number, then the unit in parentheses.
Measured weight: 118 (kg)
